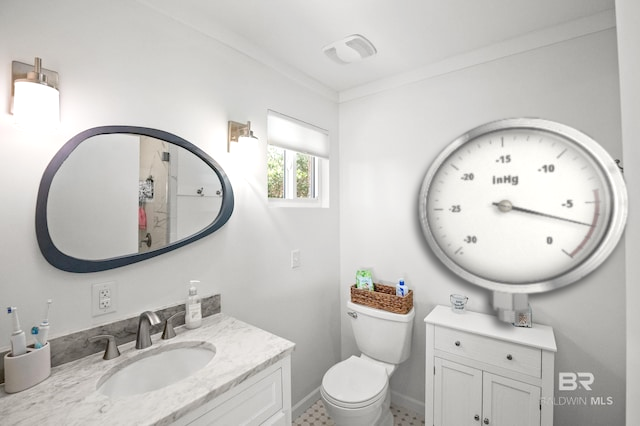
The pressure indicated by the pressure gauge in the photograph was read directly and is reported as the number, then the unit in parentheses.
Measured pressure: -3 (inHg)
